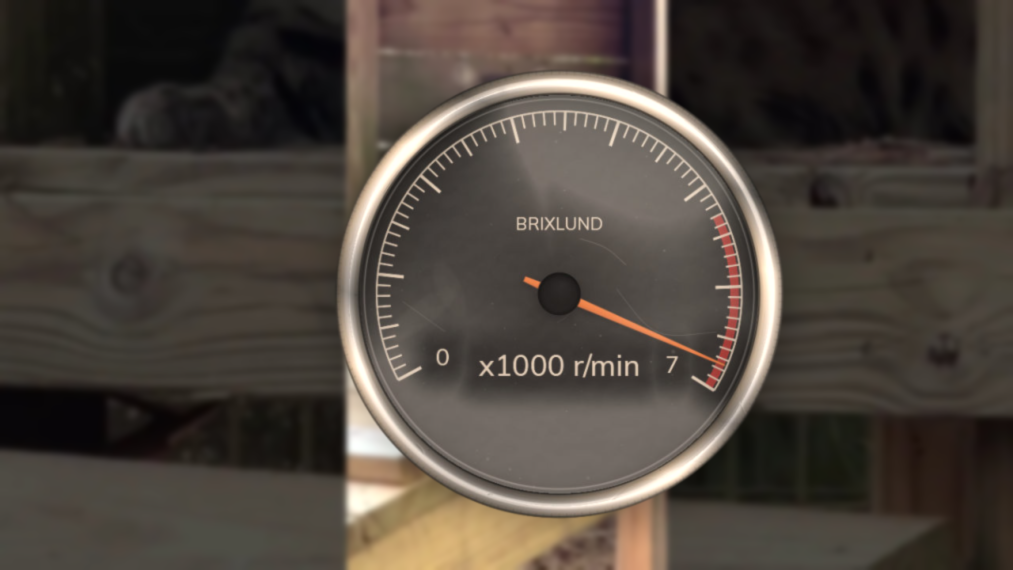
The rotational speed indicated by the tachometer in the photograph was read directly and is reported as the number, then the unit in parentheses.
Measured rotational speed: 6750 (rpm)
